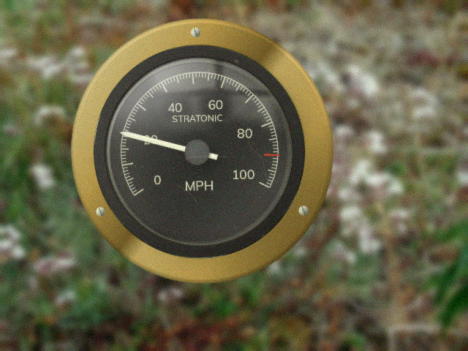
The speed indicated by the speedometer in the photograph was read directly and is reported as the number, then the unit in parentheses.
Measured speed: 20 (mph)
